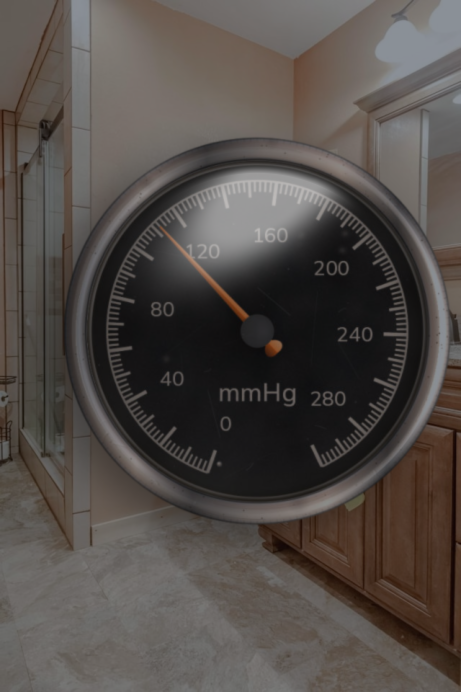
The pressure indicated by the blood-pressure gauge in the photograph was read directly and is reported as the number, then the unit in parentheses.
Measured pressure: 112 (mmHg)
